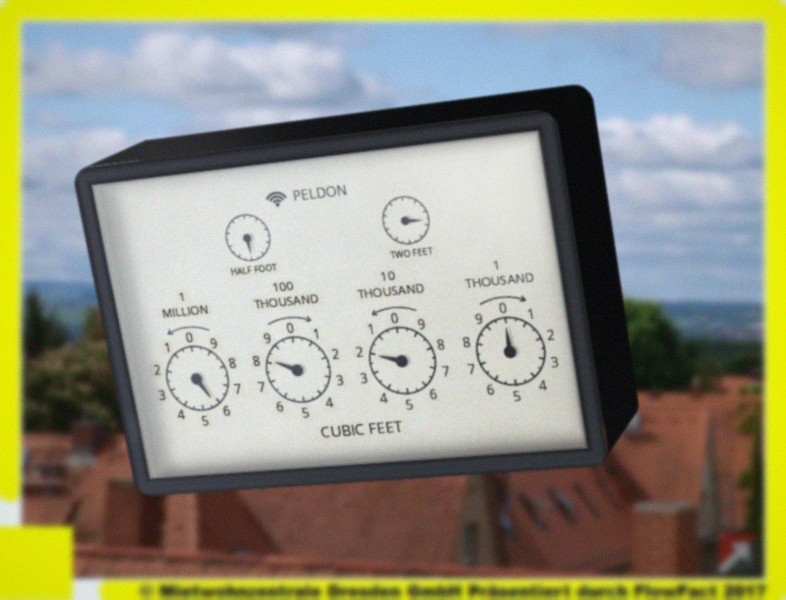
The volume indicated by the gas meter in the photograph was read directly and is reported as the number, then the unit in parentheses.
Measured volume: 582000 (ft³)
